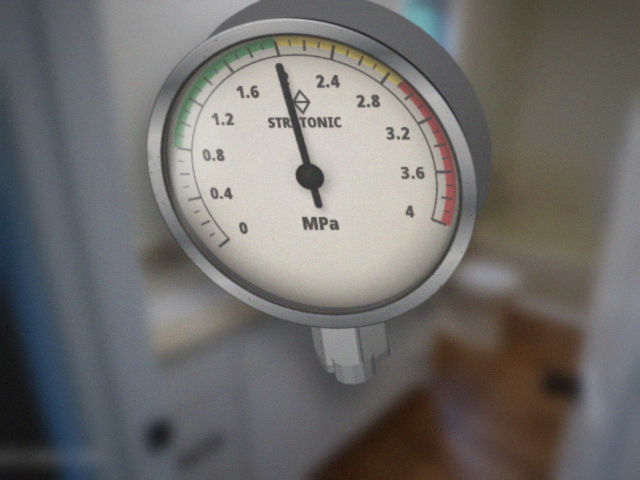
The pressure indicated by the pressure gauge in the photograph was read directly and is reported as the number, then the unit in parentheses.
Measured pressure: 2 (MPa)
